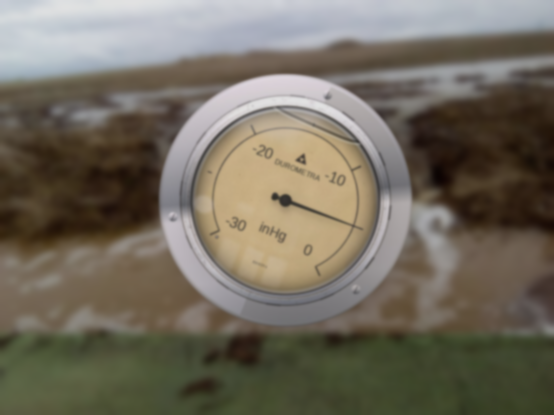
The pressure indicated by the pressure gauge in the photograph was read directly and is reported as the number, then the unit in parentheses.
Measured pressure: -5 (inHg)
